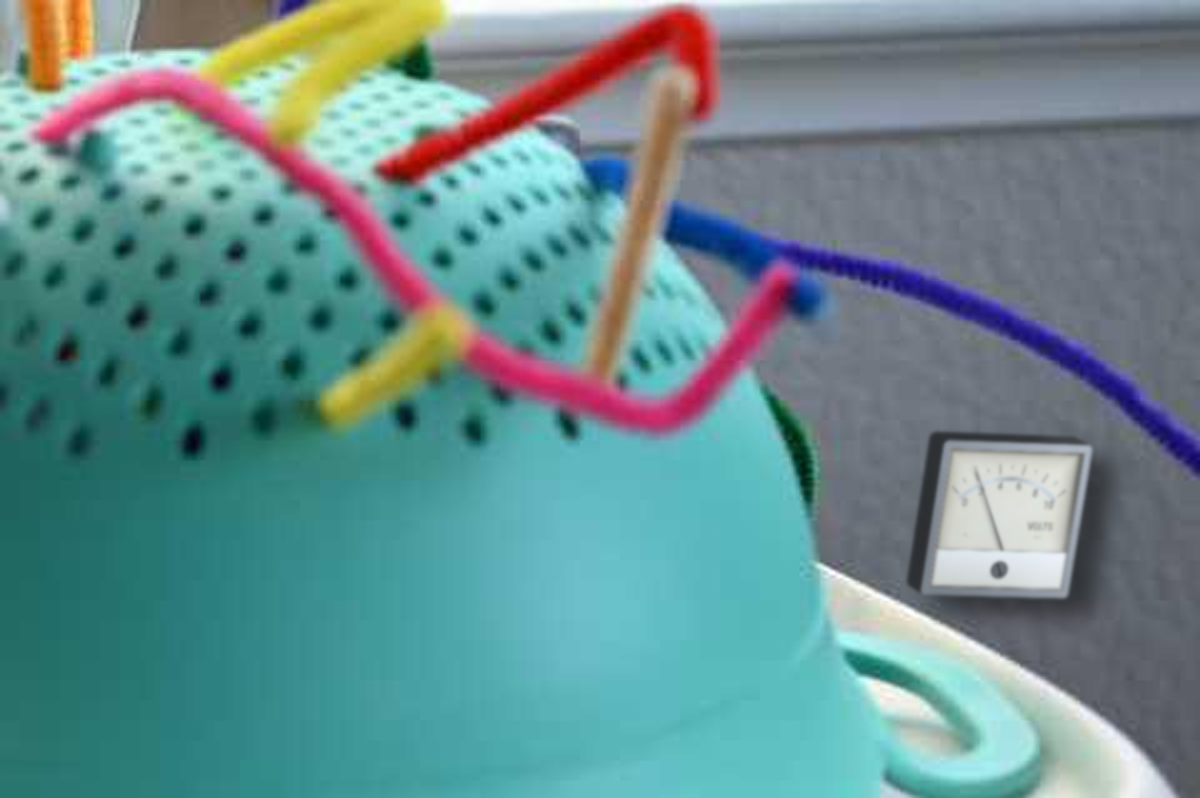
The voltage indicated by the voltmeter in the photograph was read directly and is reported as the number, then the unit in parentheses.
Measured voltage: 2 (V)
